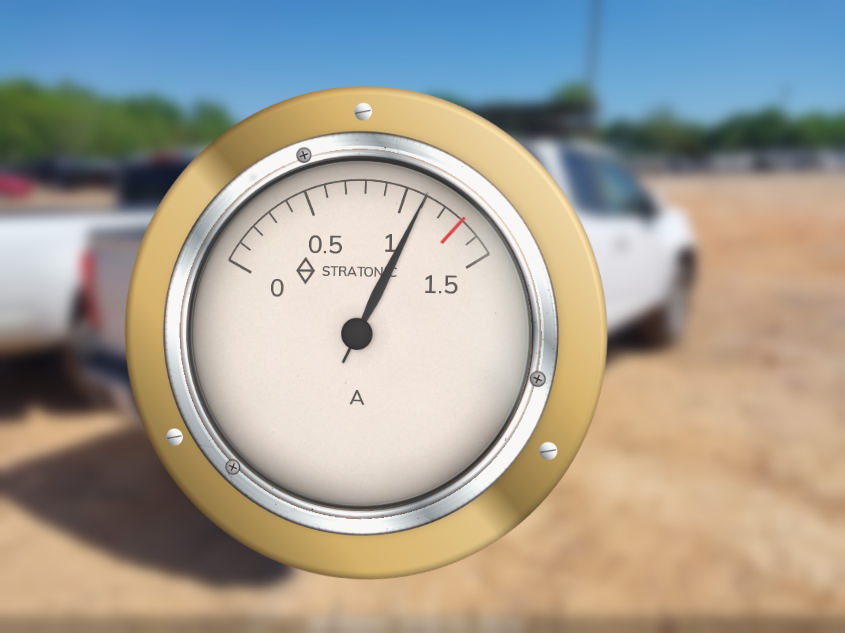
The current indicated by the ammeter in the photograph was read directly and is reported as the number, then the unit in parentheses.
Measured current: 1.1 (A)
